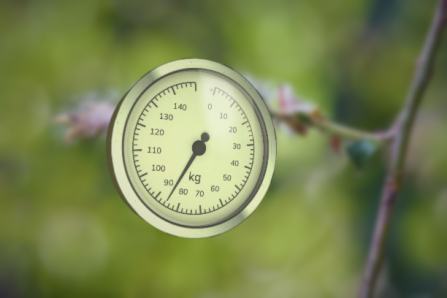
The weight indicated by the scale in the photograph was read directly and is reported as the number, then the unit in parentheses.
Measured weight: 86 (kg)
